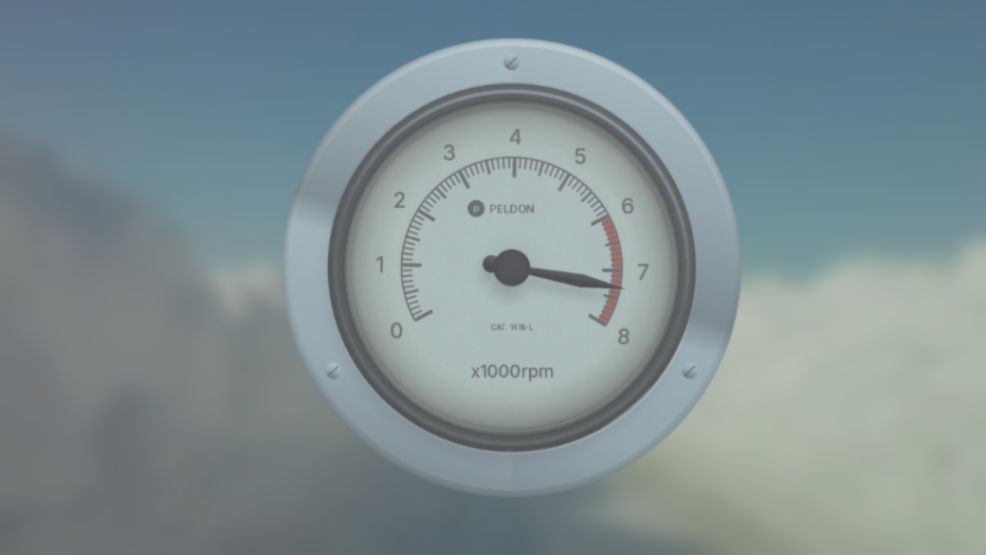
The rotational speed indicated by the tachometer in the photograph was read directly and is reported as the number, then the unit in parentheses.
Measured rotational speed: 7300 (rpm)
